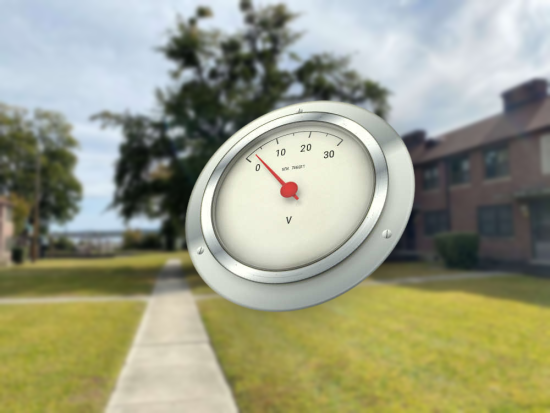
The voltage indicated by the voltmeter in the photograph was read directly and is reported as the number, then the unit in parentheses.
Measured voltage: 2.5 (V)
